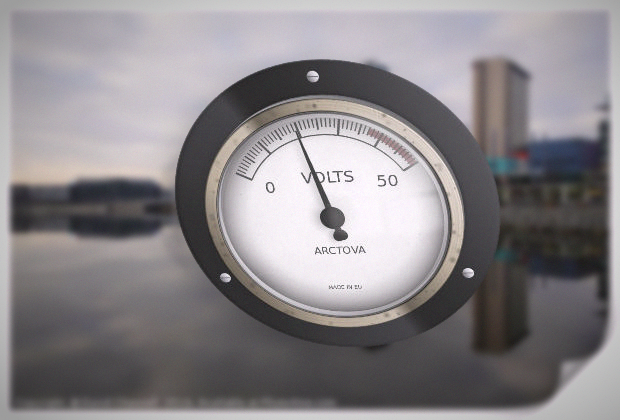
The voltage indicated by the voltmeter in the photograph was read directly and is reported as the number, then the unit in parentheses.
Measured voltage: 20 (V)
